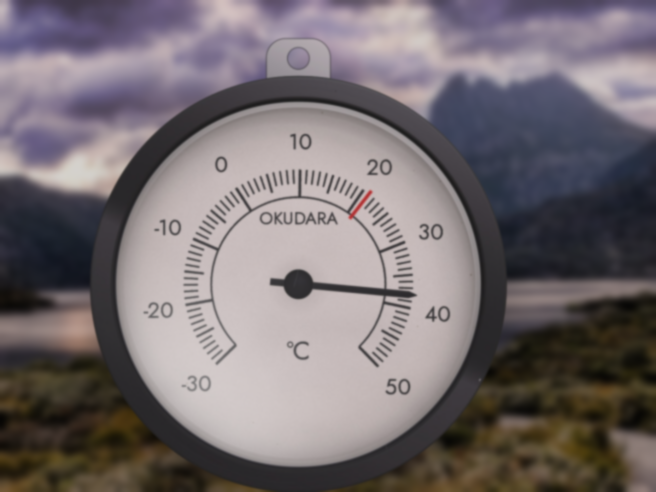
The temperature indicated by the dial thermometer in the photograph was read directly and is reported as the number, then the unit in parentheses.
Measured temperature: 38 (°C)
